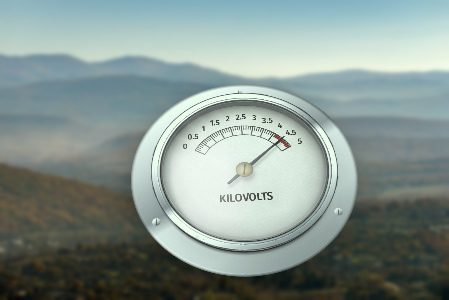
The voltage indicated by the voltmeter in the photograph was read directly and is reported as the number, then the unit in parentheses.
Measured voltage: 4.5 (kV)
